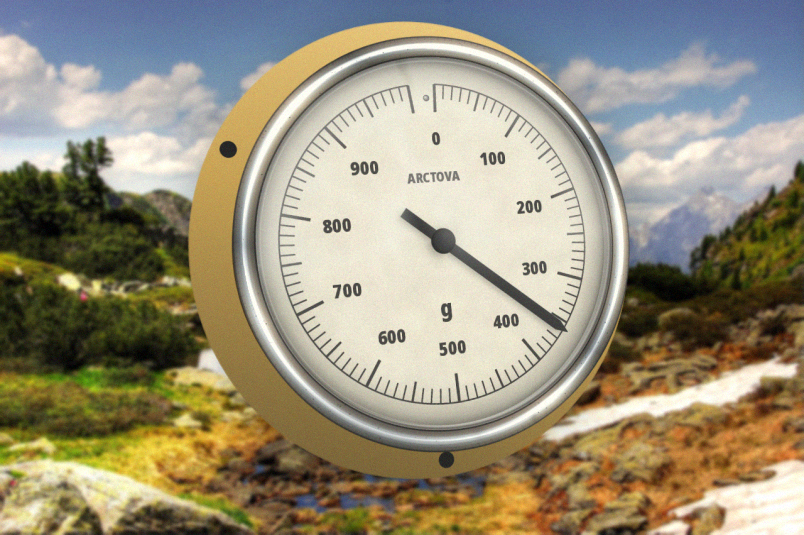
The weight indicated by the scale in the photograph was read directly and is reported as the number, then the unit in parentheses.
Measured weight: 360 (g)
